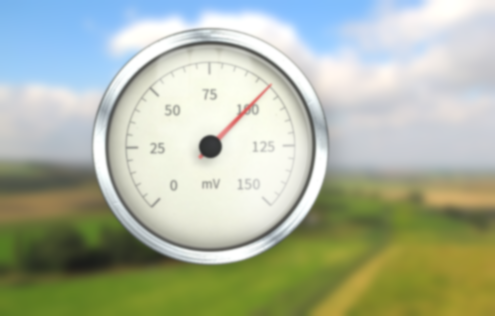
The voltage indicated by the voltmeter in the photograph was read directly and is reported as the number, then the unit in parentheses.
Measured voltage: 100 (mV)
